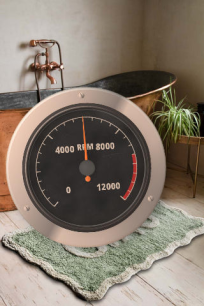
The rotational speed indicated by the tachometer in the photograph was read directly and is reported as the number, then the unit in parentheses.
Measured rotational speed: 6000 (rpm)
